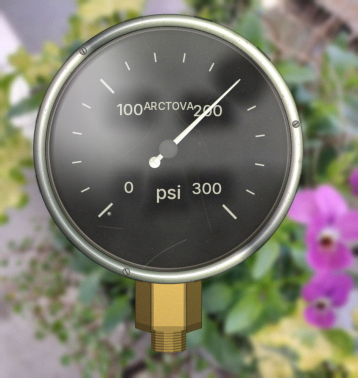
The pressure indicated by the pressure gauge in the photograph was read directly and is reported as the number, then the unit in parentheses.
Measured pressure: 200 (psi)
